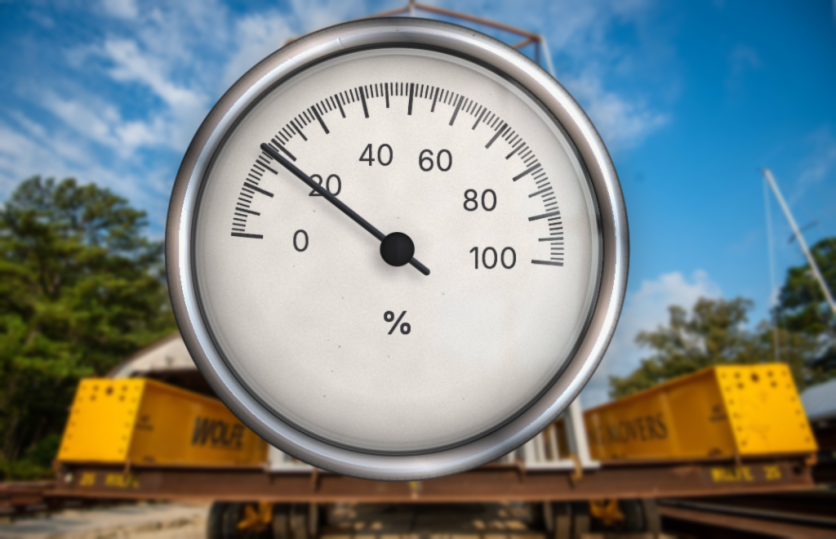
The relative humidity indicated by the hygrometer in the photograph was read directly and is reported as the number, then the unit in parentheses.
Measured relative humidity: 18 (%)
